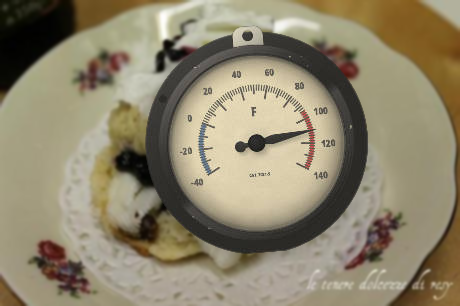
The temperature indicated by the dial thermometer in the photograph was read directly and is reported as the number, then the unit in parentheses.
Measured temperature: 110 (°F)
